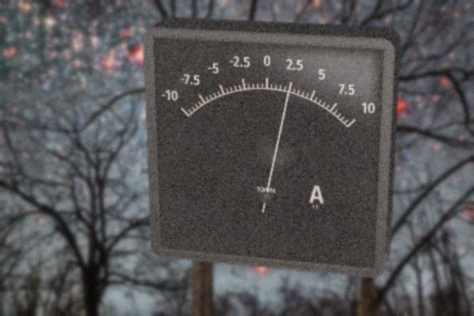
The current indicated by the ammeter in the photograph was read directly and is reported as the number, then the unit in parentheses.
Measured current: 2.5 (A)
